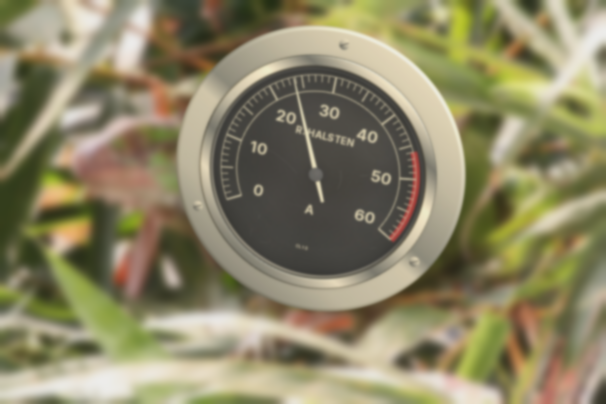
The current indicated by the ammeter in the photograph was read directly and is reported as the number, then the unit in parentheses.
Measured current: 24 (A)
